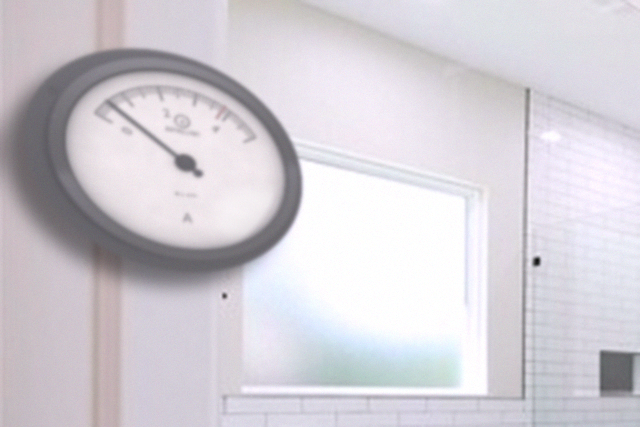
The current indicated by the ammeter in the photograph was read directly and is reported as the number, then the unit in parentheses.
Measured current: 0.5 (A)
